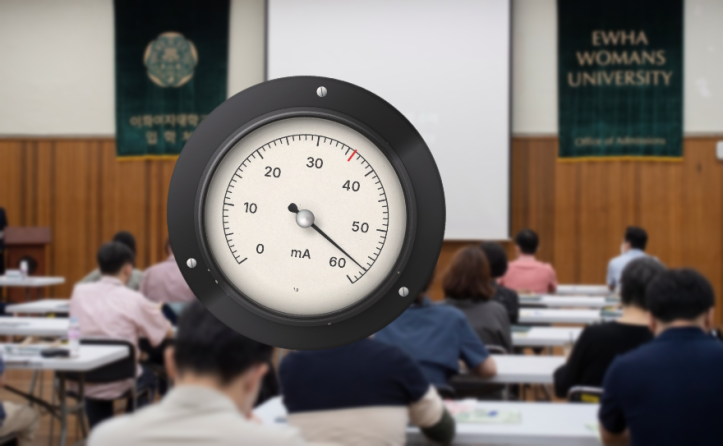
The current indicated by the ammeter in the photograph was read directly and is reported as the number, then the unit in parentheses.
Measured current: 57 (mA)
